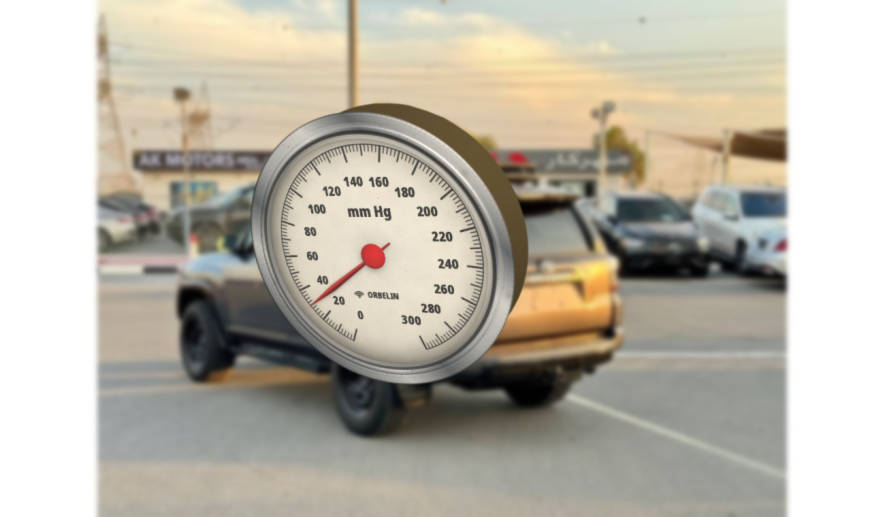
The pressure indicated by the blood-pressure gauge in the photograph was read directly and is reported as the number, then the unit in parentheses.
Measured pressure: 30 (mmHg)
